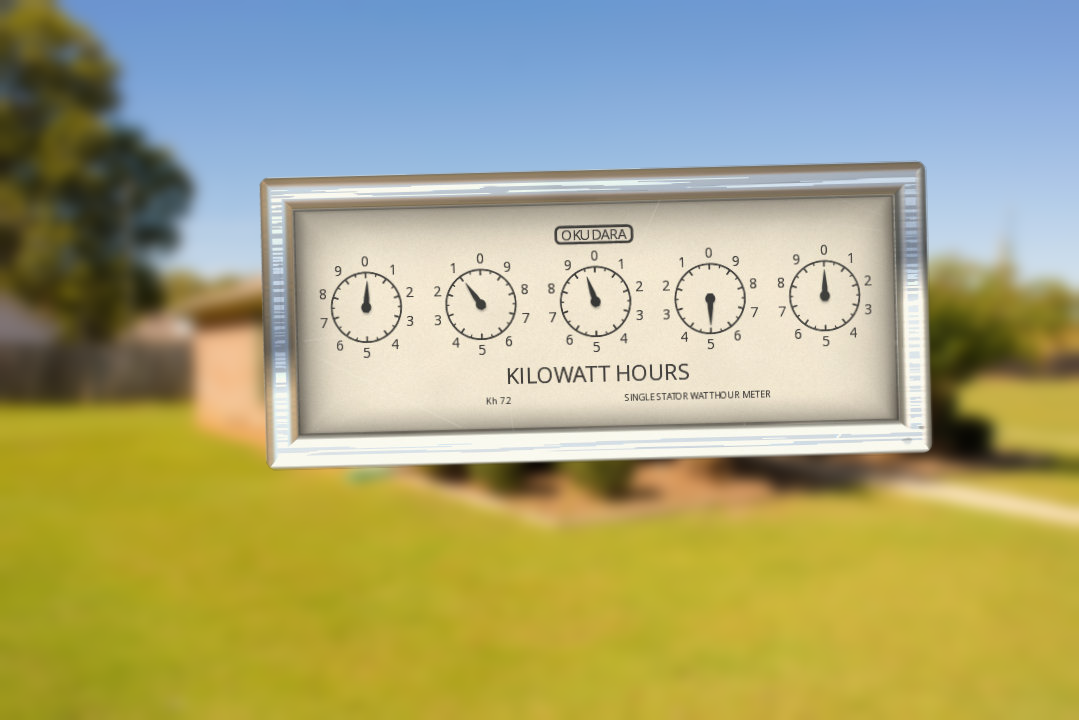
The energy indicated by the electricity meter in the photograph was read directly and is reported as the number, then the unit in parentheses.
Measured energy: 950 (kWh)
